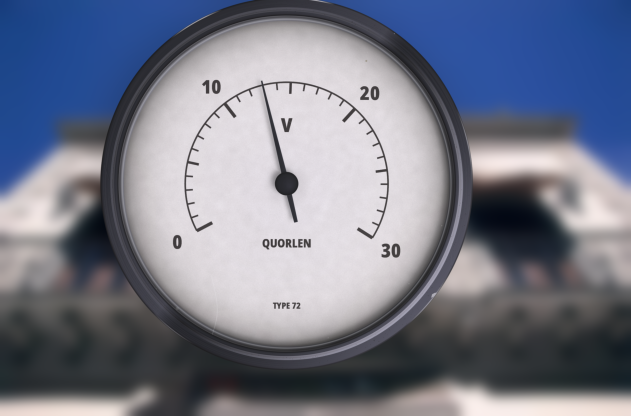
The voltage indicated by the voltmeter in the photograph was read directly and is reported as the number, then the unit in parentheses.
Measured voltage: 13 (V)
